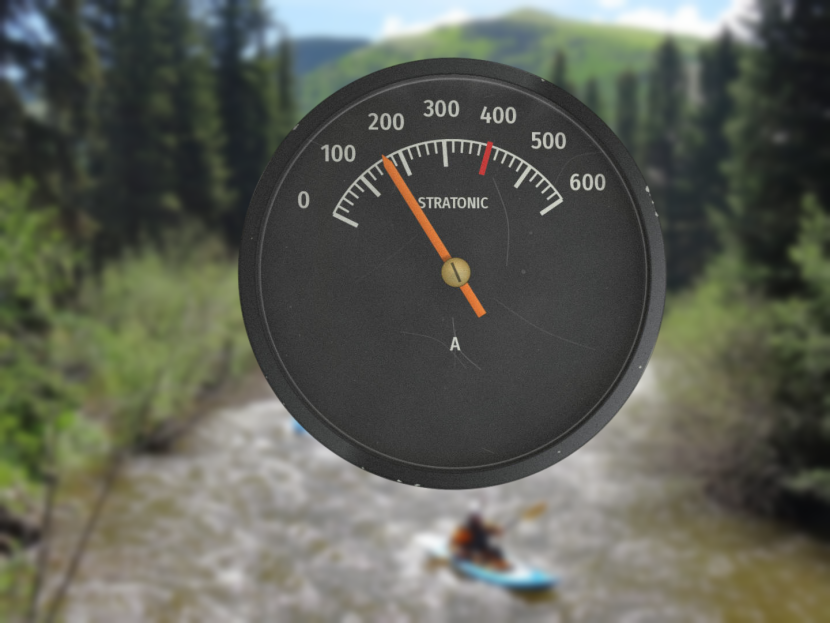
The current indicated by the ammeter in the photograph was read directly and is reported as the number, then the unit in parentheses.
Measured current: 160 (A)
